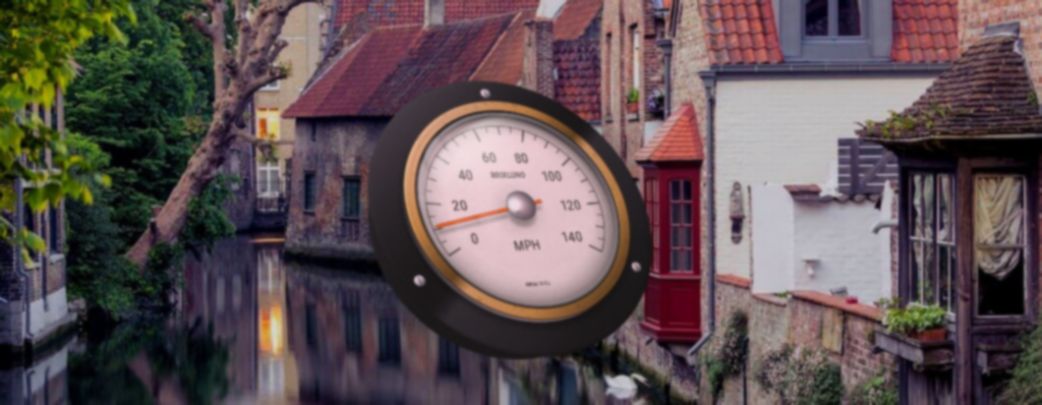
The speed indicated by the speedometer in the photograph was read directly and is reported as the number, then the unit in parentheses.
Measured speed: 10 (mph)
